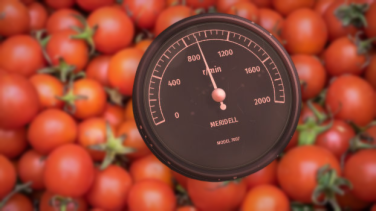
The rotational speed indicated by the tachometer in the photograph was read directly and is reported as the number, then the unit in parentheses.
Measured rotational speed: 900 (rpm)
